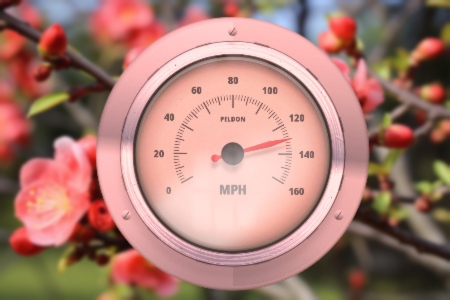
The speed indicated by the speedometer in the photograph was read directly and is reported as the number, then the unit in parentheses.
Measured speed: 130 (mph)
